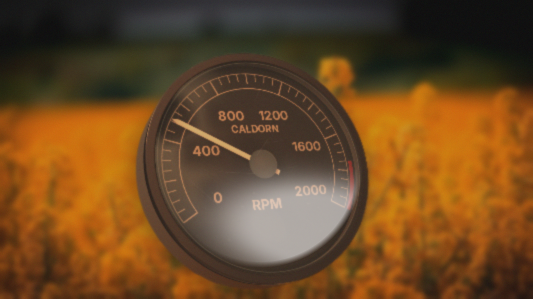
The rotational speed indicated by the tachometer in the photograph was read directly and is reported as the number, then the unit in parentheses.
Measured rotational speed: 500 (rpm)
